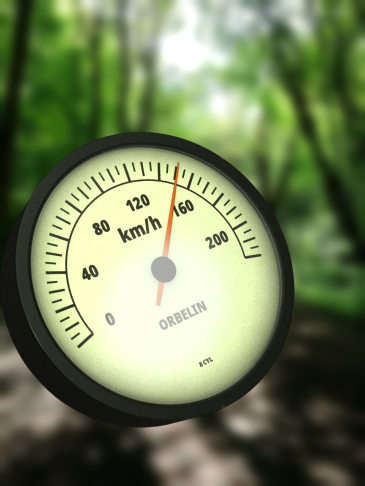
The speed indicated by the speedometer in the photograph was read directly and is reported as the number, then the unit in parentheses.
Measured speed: 150 (km/h)
